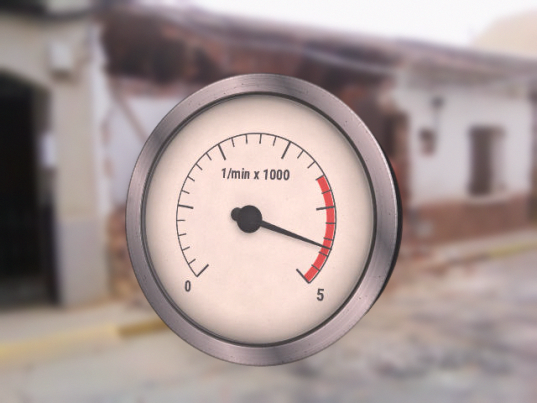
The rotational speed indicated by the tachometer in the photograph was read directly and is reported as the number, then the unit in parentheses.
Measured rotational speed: 4500 (rpm)
